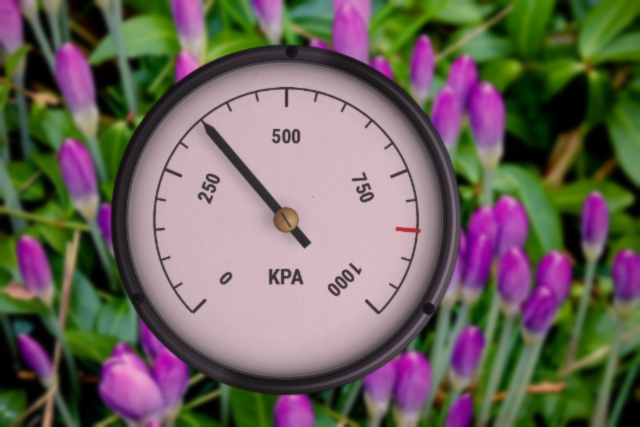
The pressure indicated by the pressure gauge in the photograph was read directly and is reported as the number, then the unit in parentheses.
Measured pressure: 350 (kPa)
